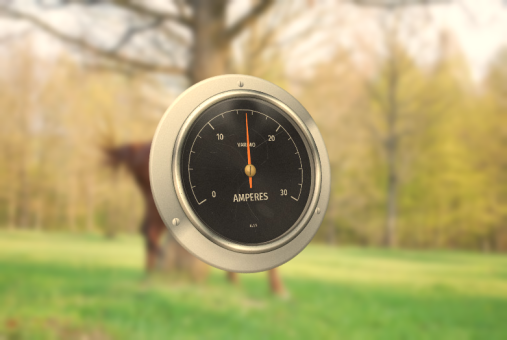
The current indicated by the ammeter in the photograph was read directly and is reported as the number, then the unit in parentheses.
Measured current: 15 (A)
